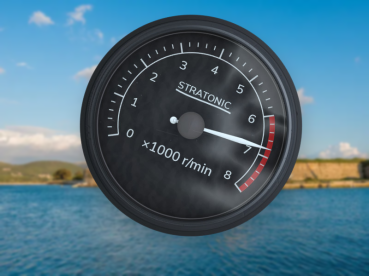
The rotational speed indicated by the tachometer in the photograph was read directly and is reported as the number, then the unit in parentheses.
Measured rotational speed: 6800 (rpm)
